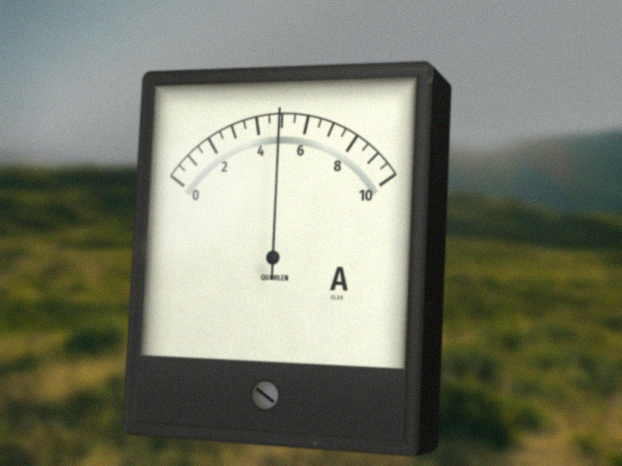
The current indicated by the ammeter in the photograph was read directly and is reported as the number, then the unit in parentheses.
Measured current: 5 (A)
